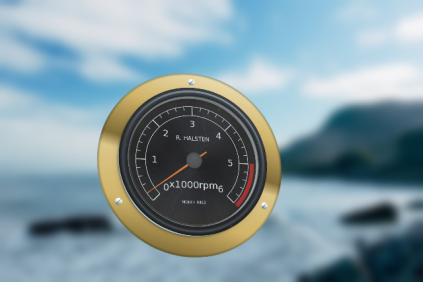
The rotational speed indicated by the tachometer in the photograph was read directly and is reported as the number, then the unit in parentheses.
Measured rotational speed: 200 (rpm)
